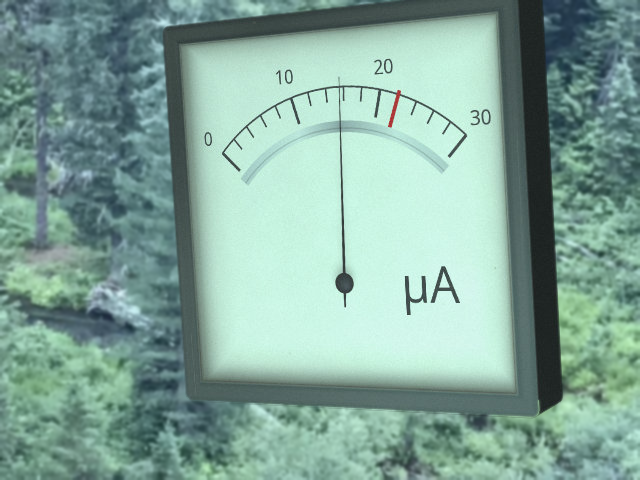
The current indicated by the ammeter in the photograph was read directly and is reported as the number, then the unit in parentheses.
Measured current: 16 (µA)
